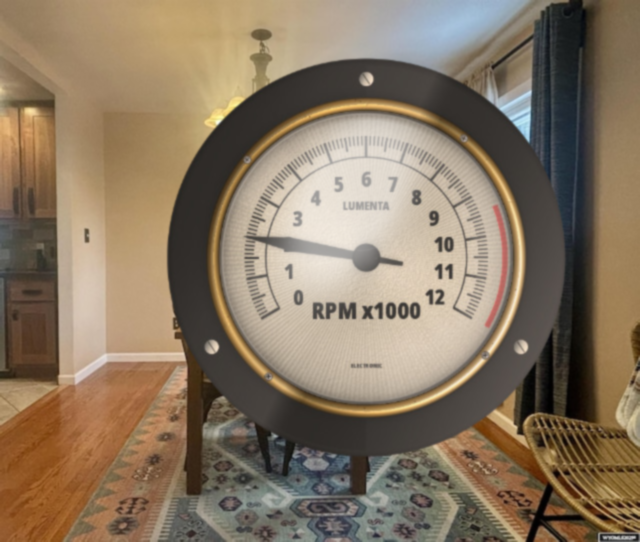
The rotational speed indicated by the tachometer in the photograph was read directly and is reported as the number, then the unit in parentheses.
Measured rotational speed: 2000 (rpm)
